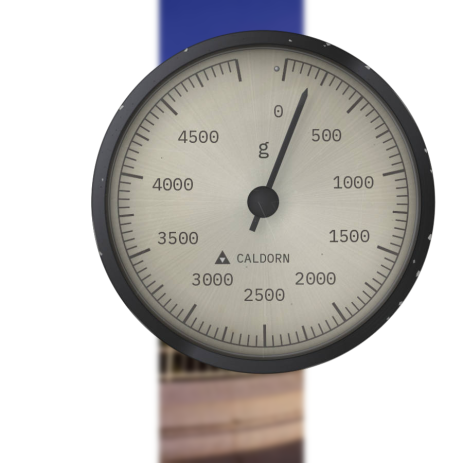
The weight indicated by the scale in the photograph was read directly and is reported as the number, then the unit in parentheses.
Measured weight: 175 (g)
